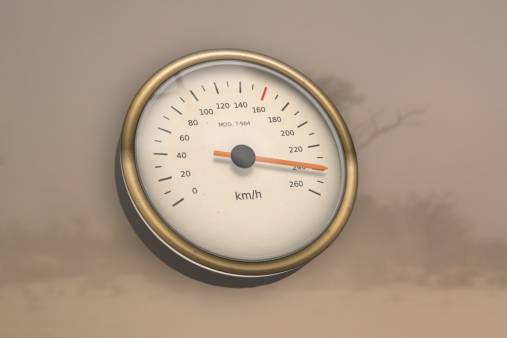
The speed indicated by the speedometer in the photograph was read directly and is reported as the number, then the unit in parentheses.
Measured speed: 240 (km/h)
